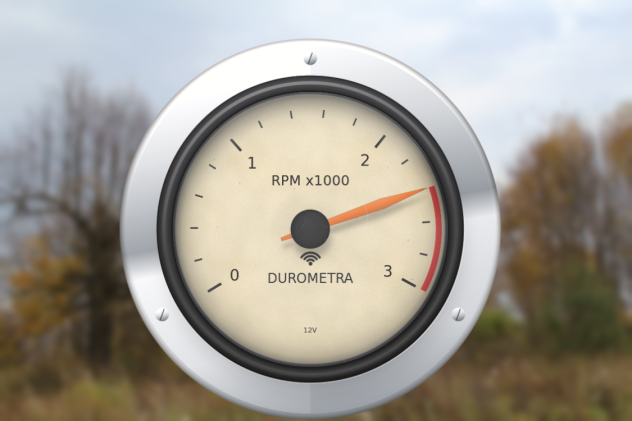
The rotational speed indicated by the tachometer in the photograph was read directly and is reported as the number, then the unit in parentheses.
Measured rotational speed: 2400 (rpm)
